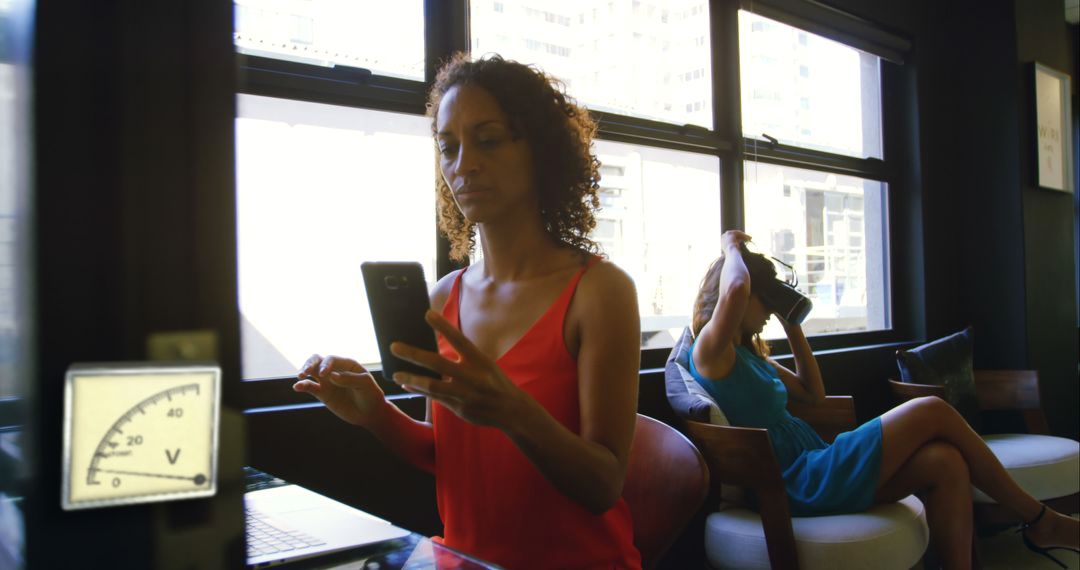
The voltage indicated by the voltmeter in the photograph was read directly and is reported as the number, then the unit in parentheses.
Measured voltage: 5 (V)
